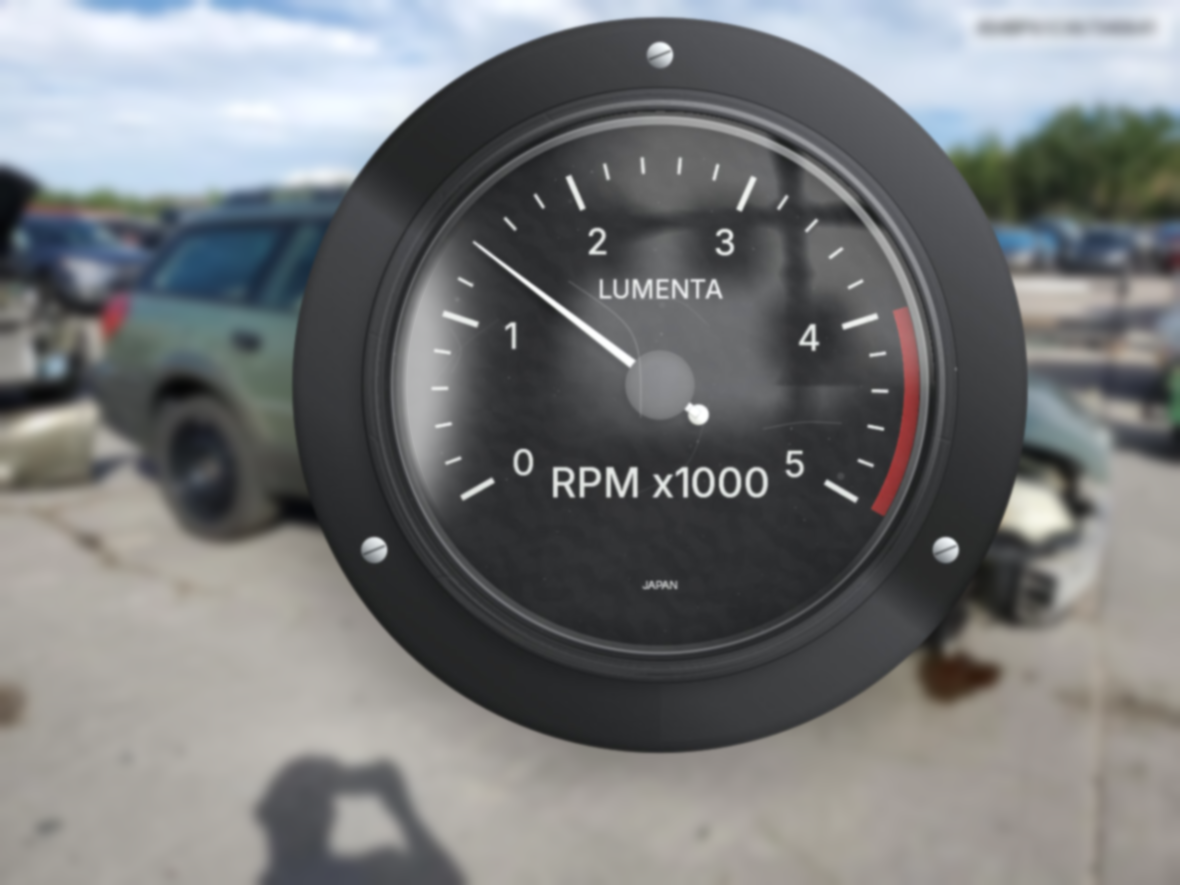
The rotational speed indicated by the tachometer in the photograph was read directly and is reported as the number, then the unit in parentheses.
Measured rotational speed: 1400 (rpm)
